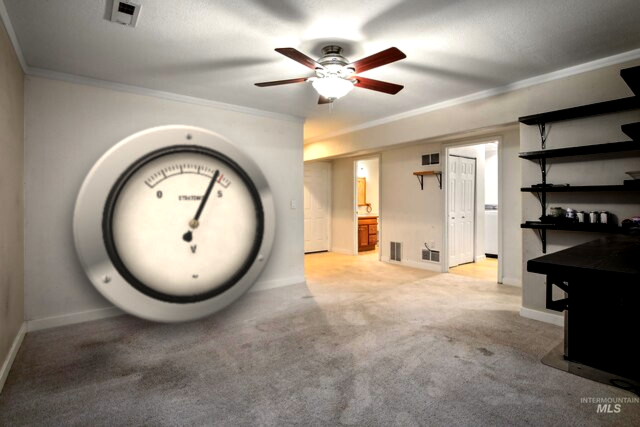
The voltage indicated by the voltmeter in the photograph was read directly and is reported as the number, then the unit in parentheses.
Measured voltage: 4 (V)
